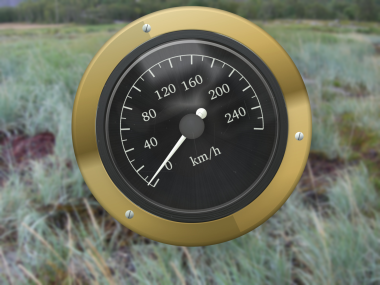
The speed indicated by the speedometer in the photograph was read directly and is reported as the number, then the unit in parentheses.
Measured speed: 5 (km/h)
